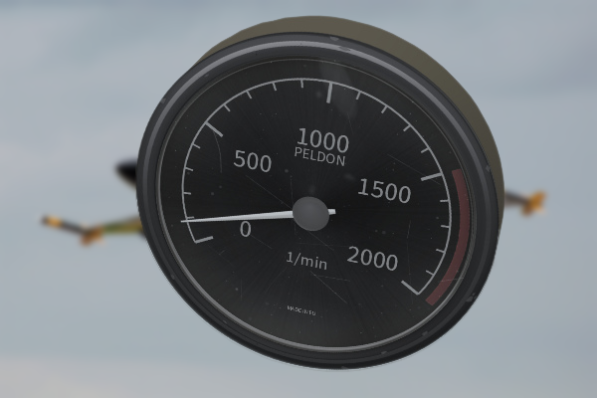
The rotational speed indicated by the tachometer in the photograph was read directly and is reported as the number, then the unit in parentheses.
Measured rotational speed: 100 (rpm)
